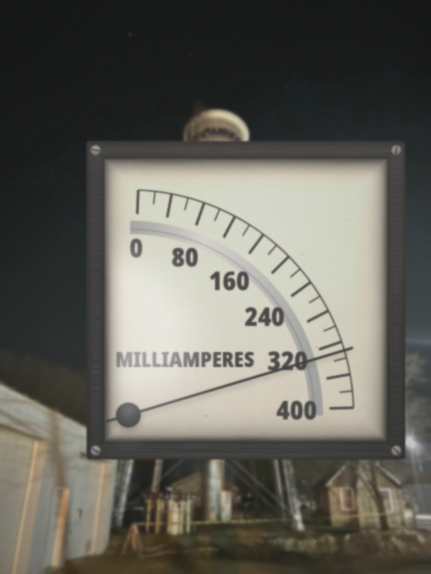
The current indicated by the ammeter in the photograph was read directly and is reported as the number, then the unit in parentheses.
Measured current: 330 (mA)
